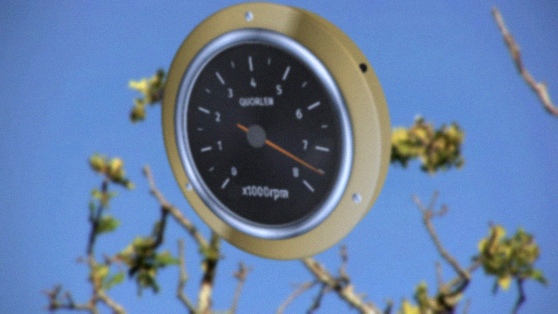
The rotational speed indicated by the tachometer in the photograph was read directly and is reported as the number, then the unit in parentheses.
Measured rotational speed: 7500 (rpm)
